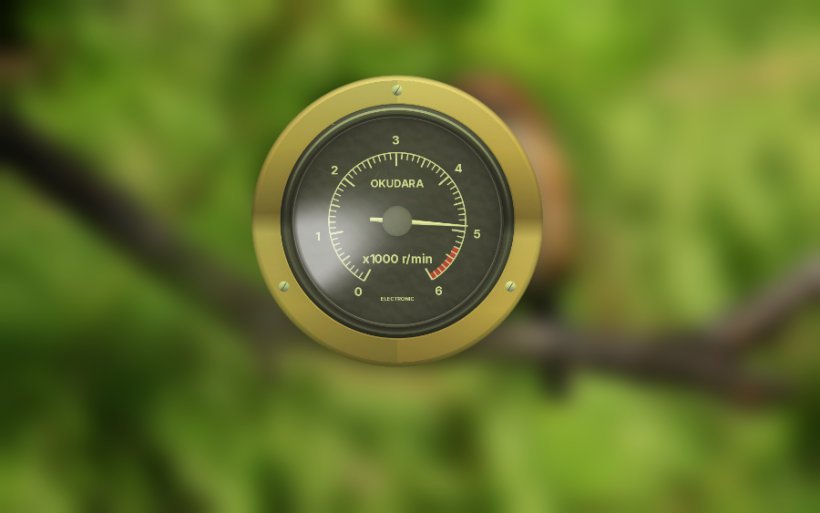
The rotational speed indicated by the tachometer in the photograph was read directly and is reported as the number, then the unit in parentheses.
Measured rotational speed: 4900 (rpm)
